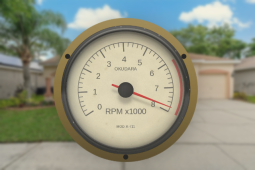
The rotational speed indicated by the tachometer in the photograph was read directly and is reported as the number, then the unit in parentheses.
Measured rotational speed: 7800 (rpm)
